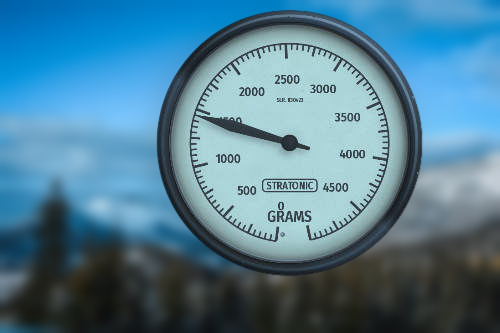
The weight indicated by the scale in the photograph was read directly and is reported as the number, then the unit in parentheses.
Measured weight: 1450 (g)
